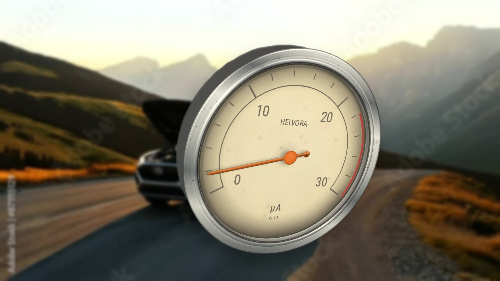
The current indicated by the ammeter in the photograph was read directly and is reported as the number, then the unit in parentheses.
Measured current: 2 (µA)
